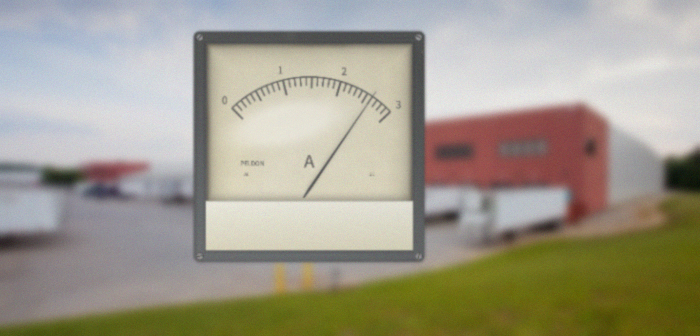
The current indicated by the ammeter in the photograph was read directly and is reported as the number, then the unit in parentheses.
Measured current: 2.6 (A)
